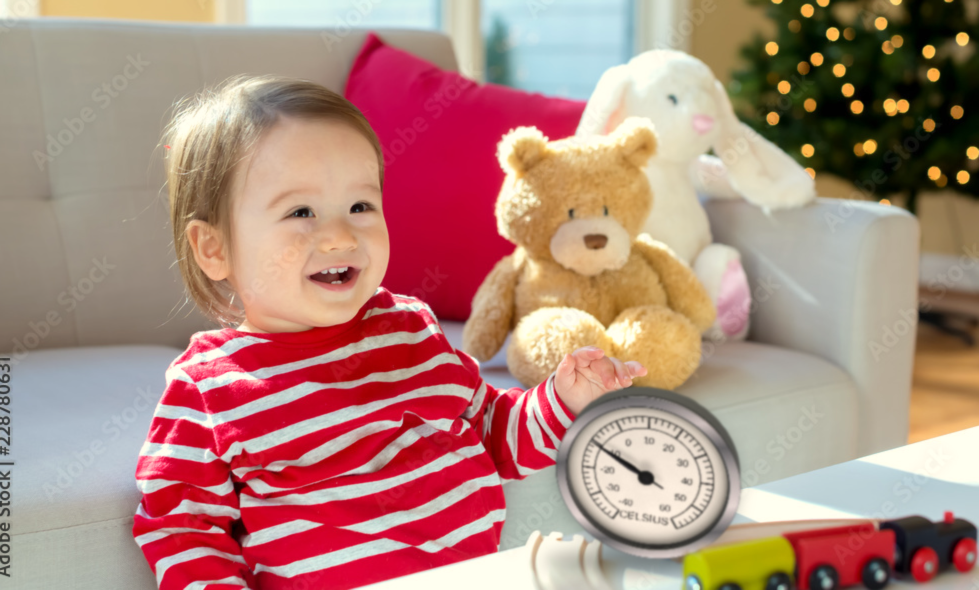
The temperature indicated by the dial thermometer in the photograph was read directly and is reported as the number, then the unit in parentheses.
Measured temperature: -10 (°C)
